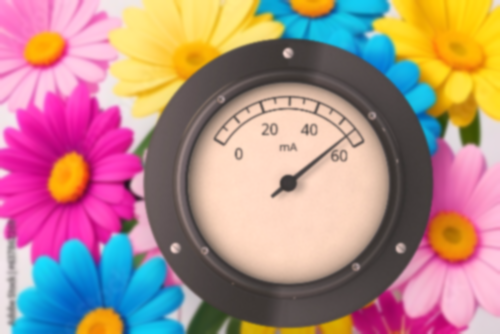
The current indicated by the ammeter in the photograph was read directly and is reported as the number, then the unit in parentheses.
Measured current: 55 (mA)
